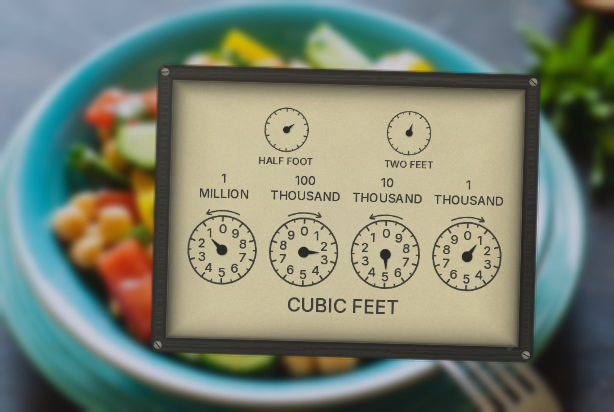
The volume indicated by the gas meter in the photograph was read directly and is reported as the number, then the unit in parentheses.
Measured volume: 125100 (ft³)
